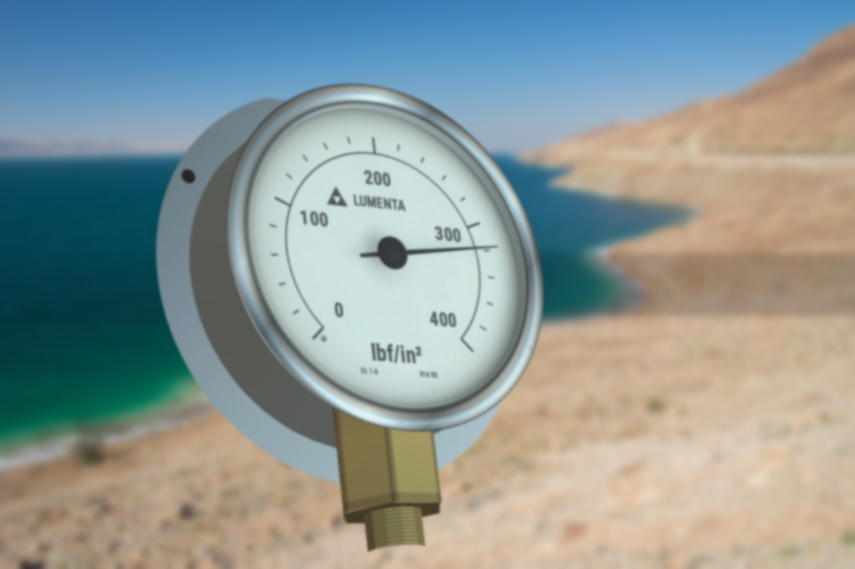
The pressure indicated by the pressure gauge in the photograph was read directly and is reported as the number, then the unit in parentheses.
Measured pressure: 320 (psi)
